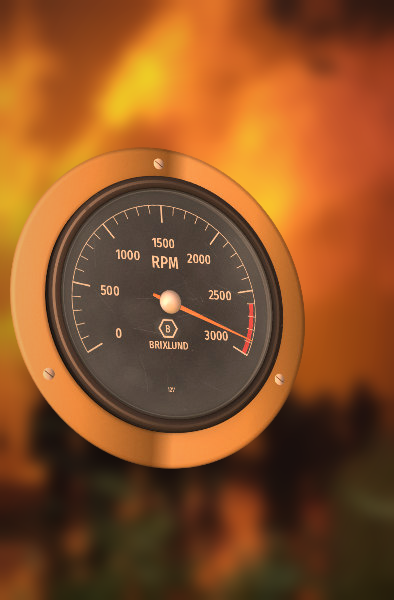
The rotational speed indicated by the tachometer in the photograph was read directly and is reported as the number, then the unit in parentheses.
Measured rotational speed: 2900 (rpm)
